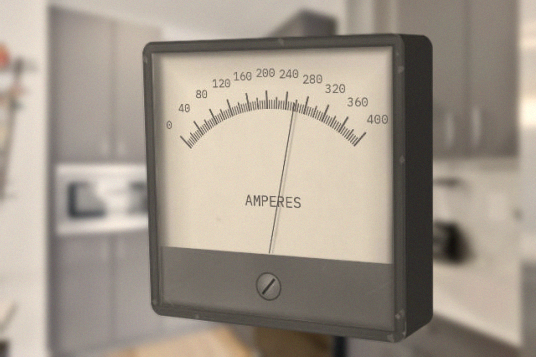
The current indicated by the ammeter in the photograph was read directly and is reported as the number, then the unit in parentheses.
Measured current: 260 (A)
